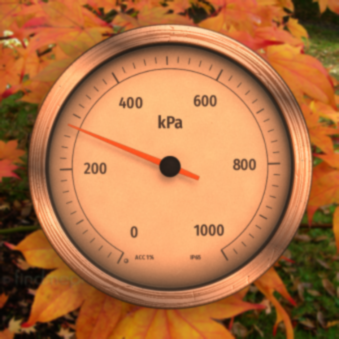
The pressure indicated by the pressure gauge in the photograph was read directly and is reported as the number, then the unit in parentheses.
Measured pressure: 280 (kPa)
